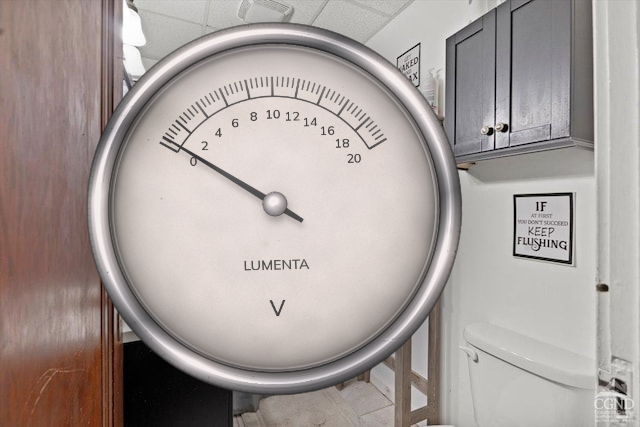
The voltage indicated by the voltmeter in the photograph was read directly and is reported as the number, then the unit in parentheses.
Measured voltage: 0.4 (V)
